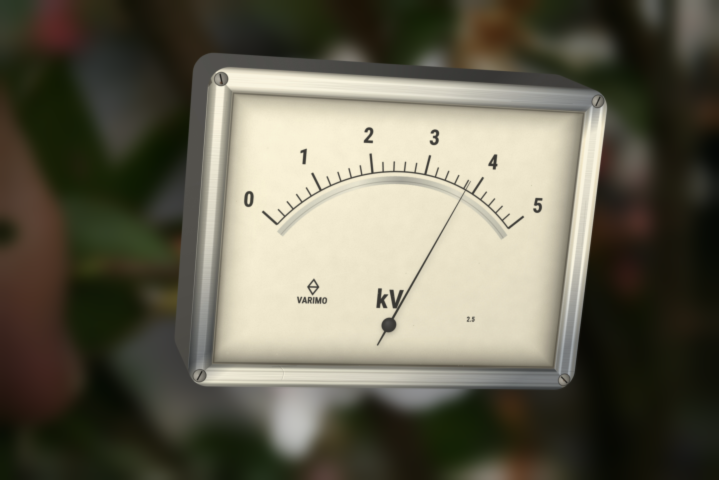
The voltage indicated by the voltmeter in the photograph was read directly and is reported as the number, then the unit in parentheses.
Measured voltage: 3.8 (kV)
